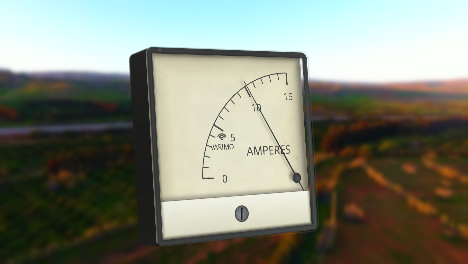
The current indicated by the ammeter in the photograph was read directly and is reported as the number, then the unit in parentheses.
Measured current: 10 (A)
